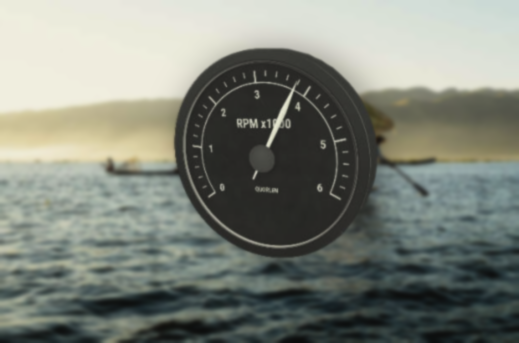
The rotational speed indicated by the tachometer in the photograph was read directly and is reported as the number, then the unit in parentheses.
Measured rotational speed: 3800 (rpm)
